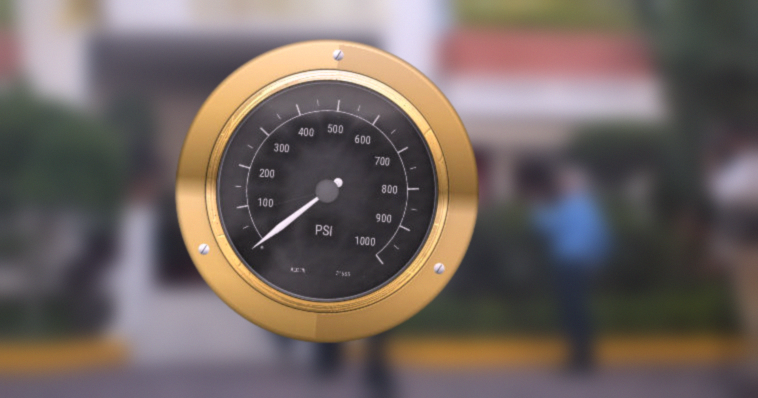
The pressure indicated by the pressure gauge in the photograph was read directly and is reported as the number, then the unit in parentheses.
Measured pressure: 0 (psi)
